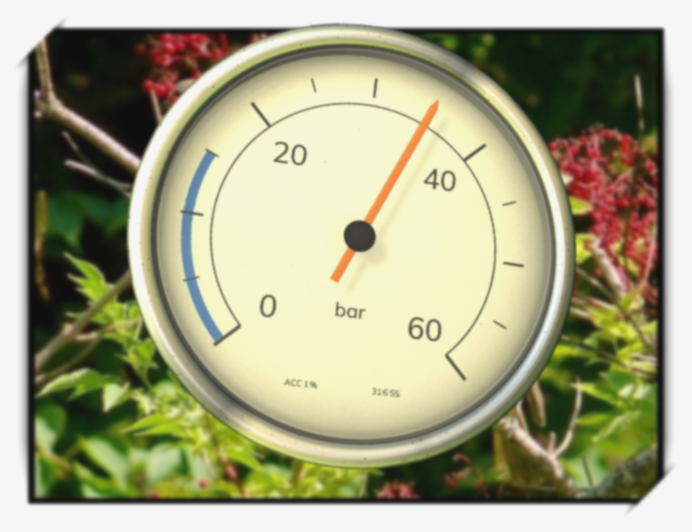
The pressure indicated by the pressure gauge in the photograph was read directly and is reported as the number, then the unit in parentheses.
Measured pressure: 35 (bar)
